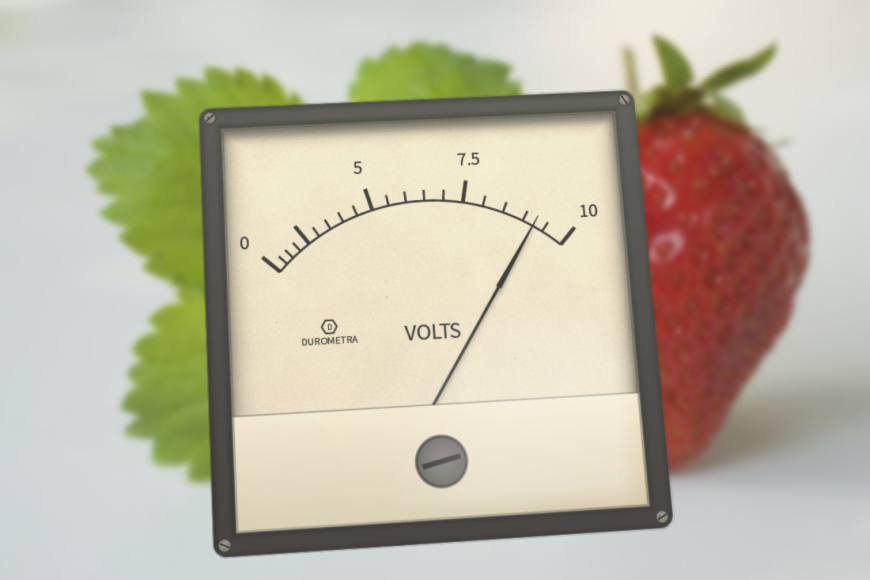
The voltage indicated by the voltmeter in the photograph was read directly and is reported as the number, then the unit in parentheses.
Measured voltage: 9.25 (V)
